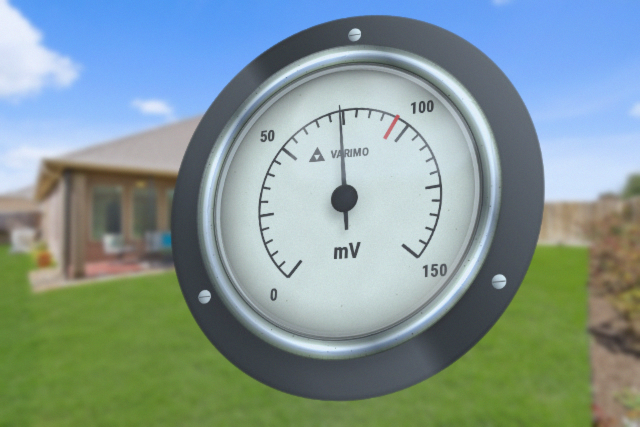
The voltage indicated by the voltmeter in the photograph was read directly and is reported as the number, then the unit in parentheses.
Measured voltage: 75 (mV)
